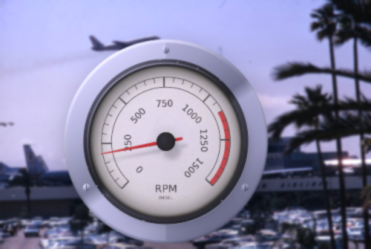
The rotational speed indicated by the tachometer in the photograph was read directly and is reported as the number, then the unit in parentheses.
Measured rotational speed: 200 (rpm)
